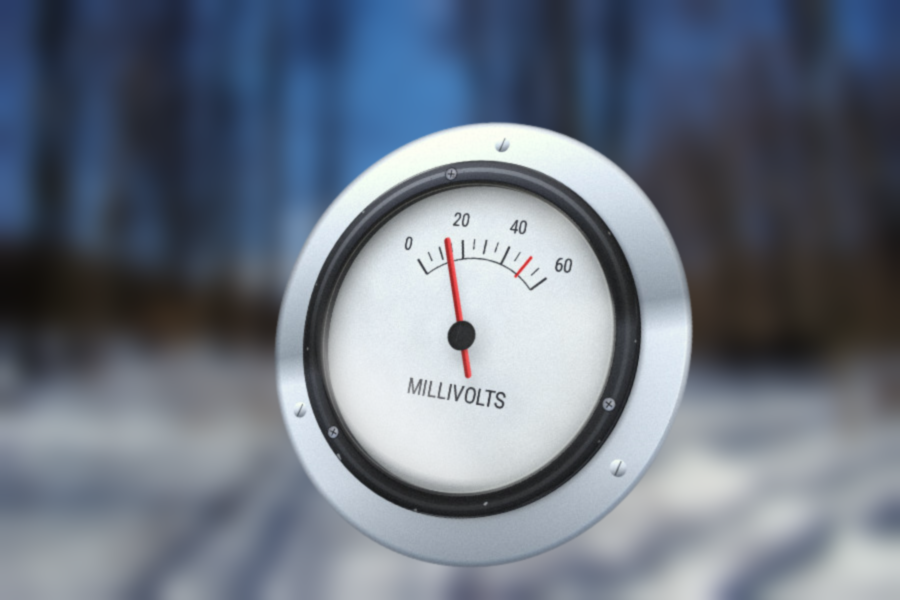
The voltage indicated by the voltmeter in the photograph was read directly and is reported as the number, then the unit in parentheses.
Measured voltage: 15 (mV)
